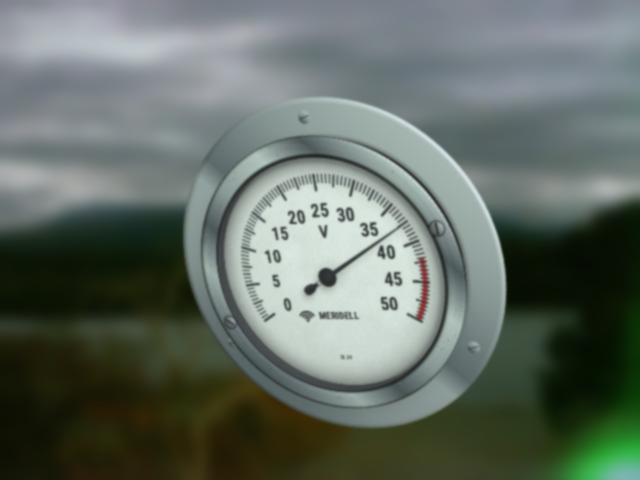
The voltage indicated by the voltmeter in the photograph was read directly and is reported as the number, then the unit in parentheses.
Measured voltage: 37.5 (V)
